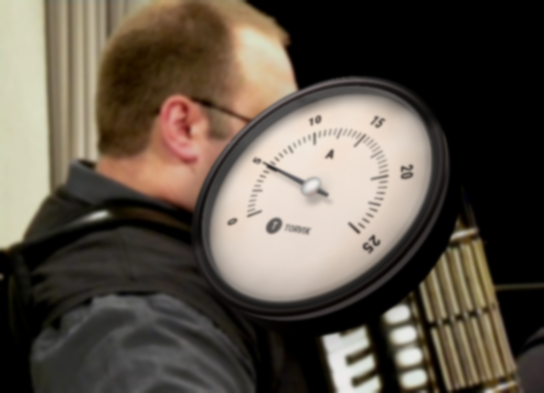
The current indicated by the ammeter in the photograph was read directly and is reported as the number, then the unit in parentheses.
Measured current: 5 (A)
